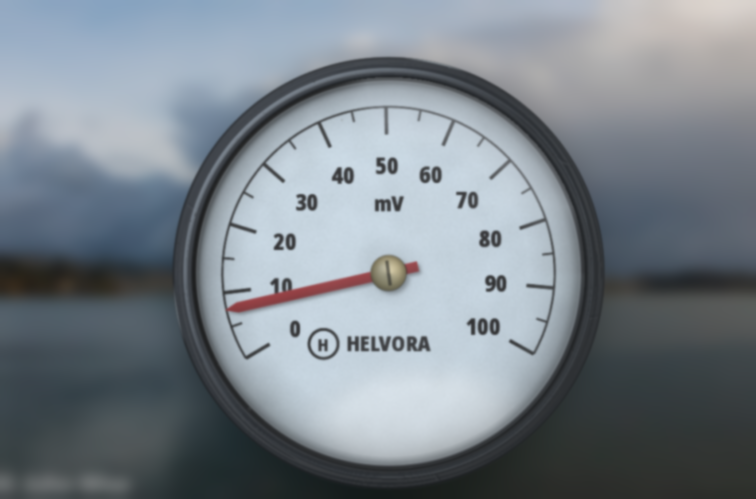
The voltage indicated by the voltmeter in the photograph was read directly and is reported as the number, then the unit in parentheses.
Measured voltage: 7.5 (mV)
